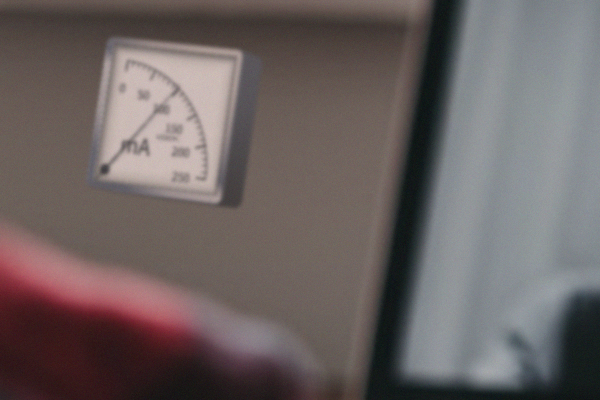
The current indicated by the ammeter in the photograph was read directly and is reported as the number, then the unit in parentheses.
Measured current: 100 (mA)
